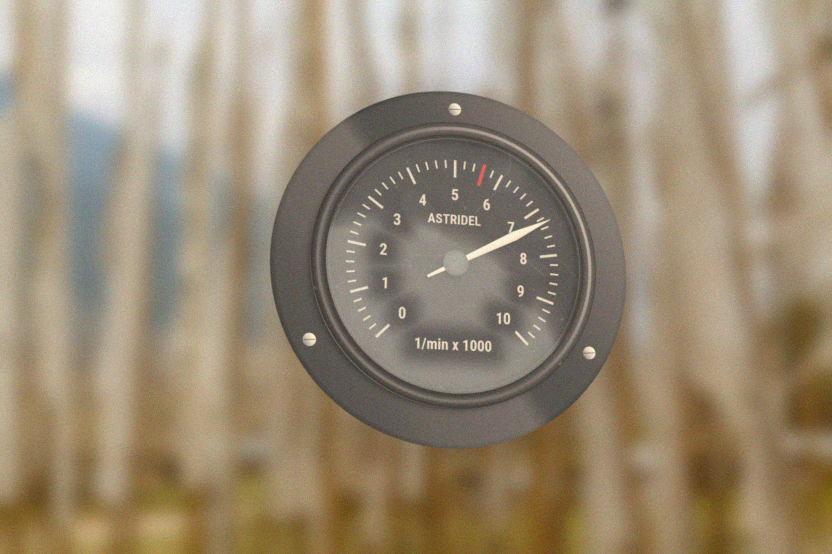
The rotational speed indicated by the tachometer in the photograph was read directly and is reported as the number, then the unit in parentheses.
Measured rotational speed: 7300 (rpm)
